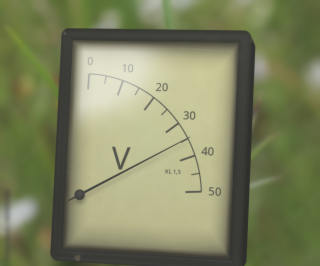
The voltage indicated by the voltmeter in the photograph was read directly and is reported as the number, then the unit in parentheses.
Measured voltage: 35 (V)
